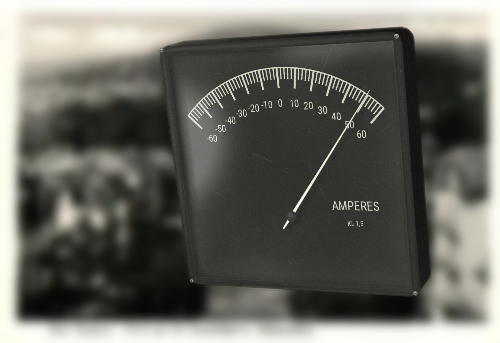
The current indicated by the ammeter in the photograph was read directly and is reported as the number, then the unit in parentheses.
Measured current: 50 (A)
